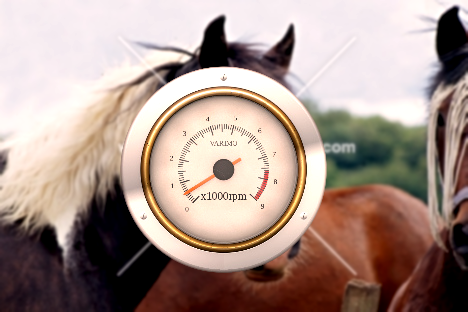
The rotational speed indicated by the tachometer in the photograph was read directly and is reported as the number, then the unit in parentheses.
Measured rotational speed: 500 (rpm)
